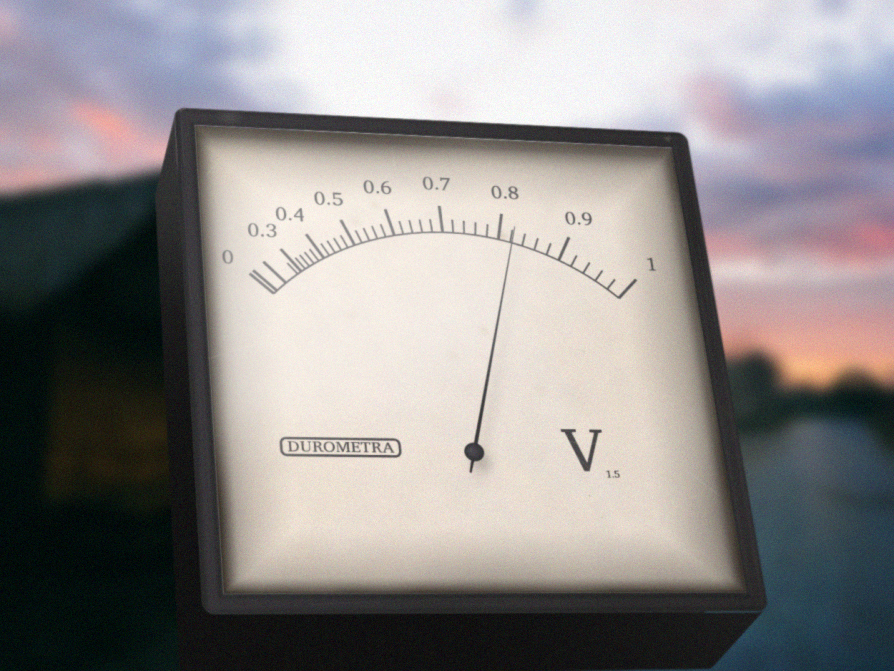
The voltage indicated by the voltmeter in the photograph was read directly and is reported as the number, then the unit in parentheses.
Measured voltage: 0.82 (V)
